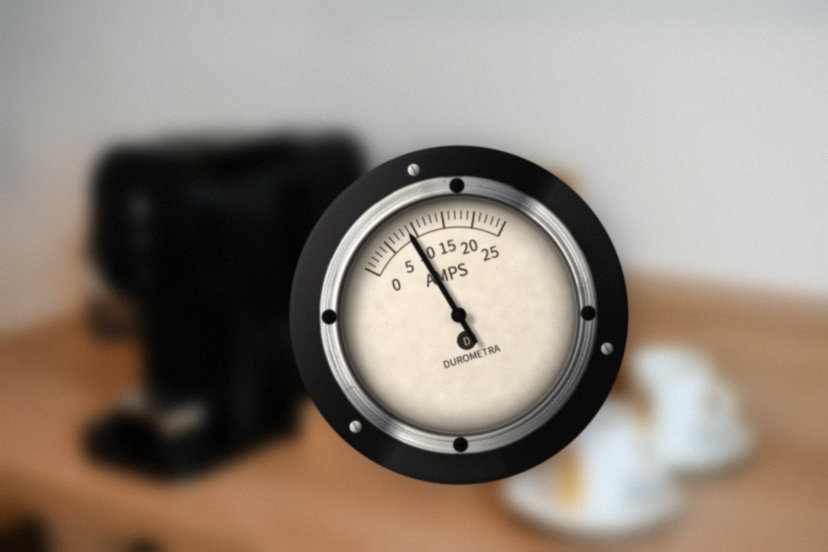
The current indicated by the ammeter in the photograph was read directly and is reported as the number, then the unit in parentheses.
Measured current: 9 (A)
